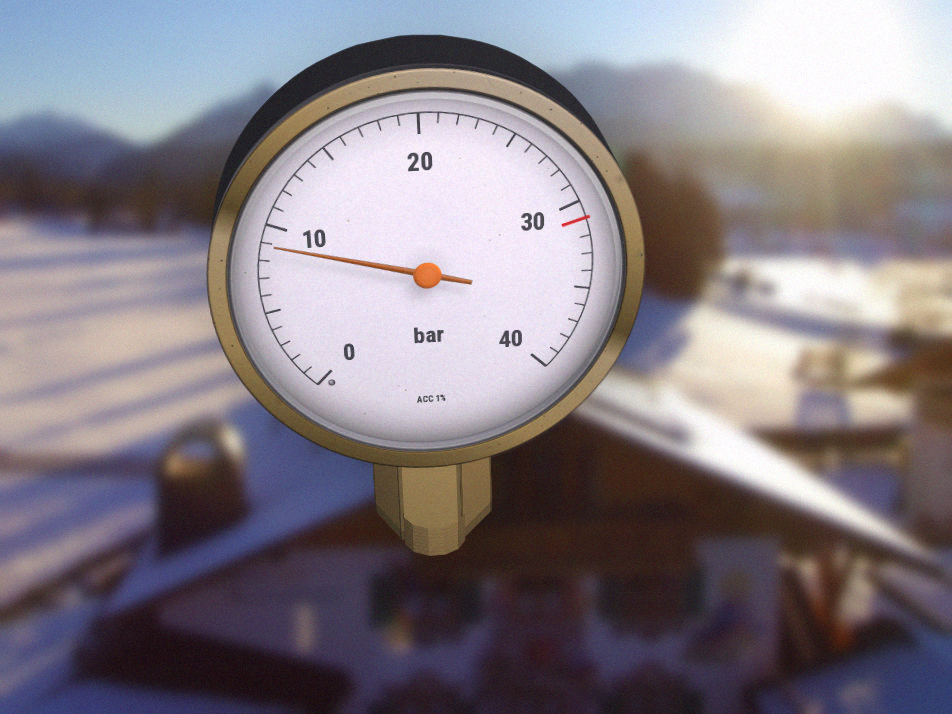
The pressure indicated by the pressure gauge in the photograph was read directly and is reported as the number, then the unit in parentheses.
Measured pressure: 9 (bar)
